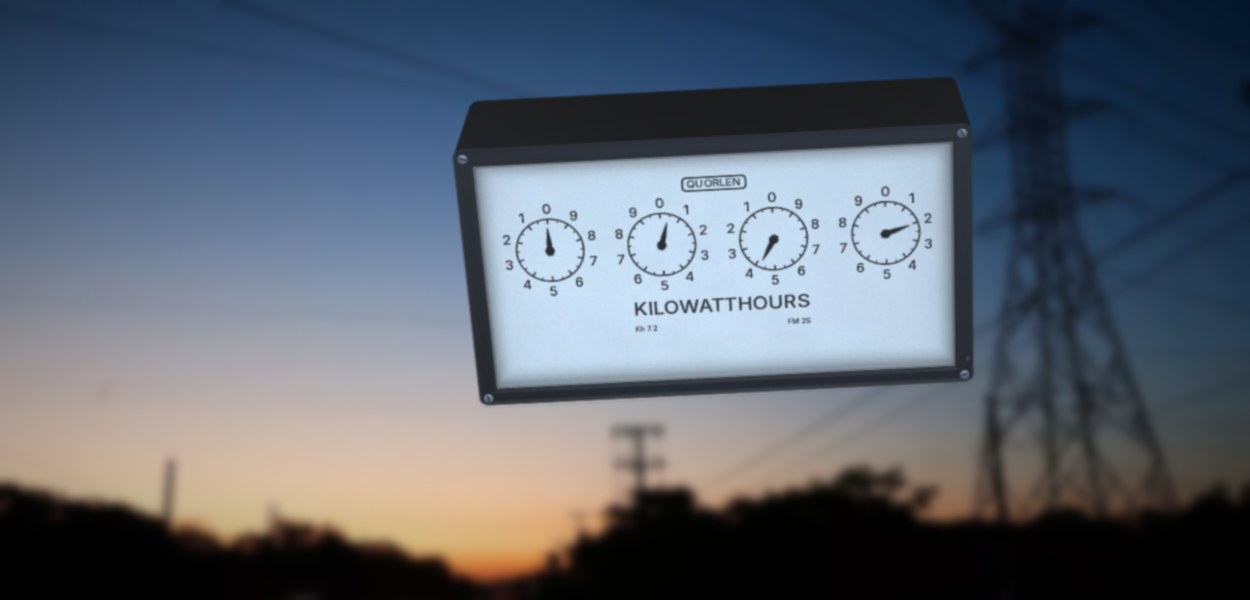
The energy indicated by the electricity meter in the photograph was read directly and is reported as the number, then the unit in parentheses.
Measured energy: 42 (kWh)
